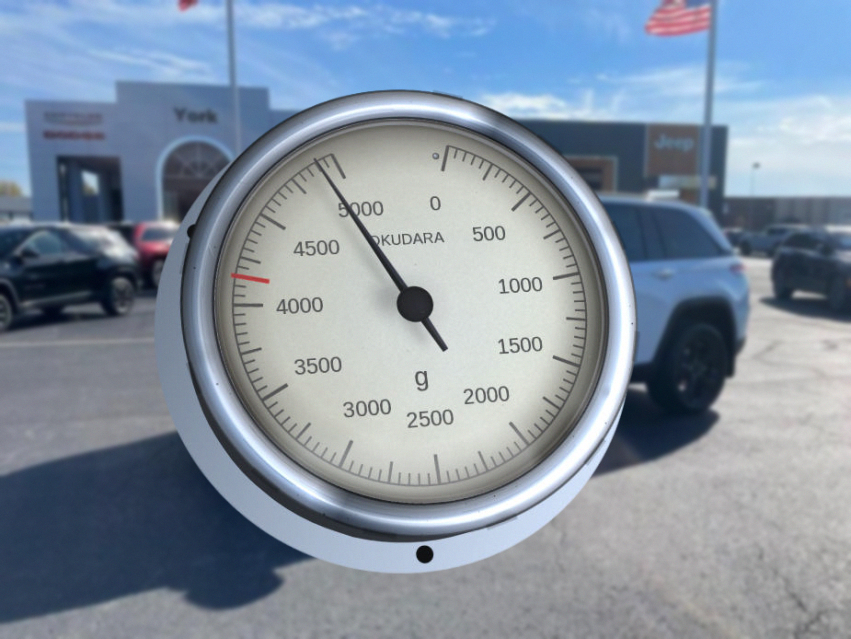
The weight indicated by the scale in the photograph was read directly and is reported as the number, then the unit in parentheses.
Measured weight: 4900 (g)
